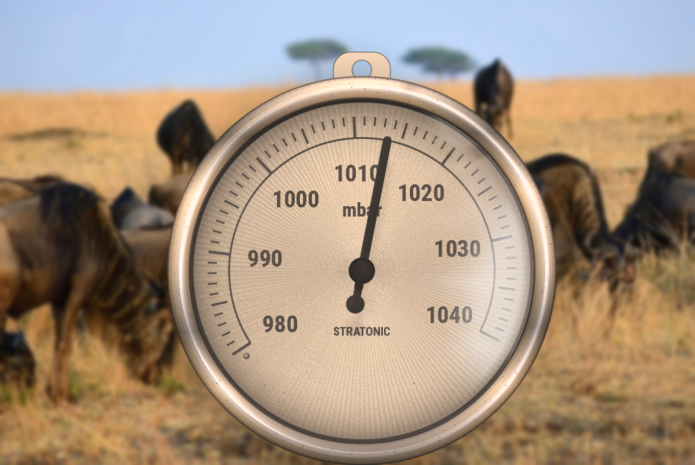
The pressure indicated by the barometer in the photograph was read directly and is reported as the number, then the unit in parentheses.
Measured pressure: 1013.5 (mbar)
